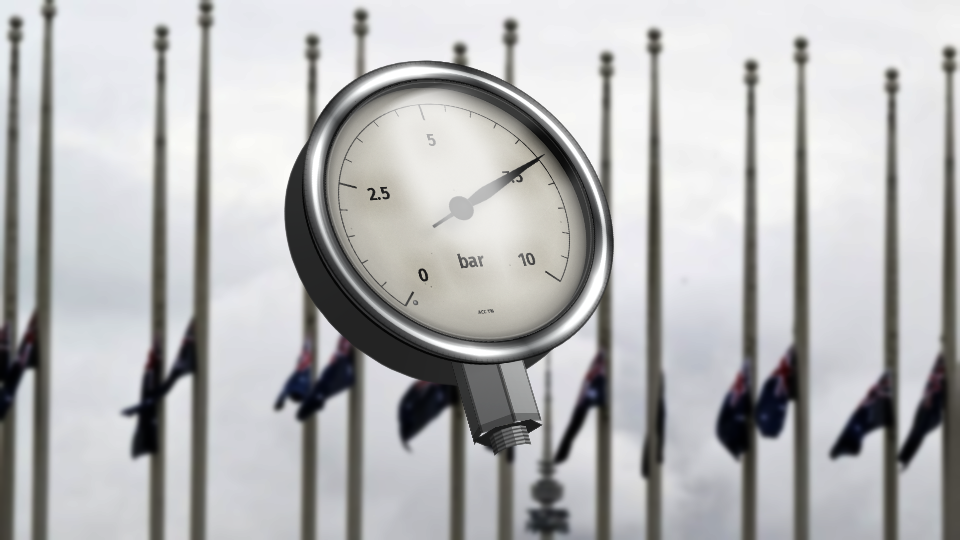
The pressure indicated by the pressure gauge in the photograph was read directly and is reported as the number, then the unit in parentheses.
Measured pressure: 7.5 (bar)
